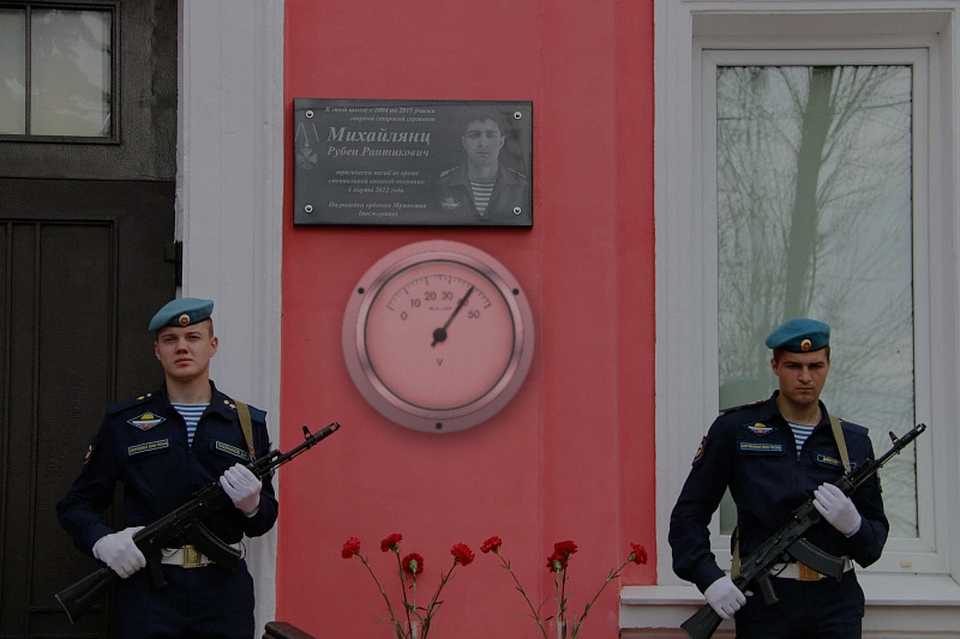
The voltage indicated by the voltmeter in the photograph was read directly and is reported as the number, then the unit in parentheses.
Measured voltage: 40 (V)
